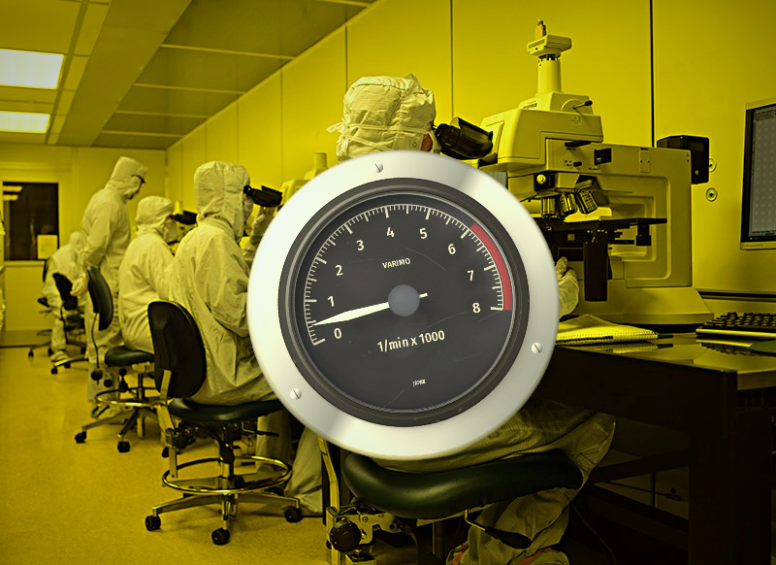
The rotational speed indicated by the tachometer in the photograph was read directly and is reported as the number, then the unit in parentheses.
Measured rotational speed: 400 (rpm)
